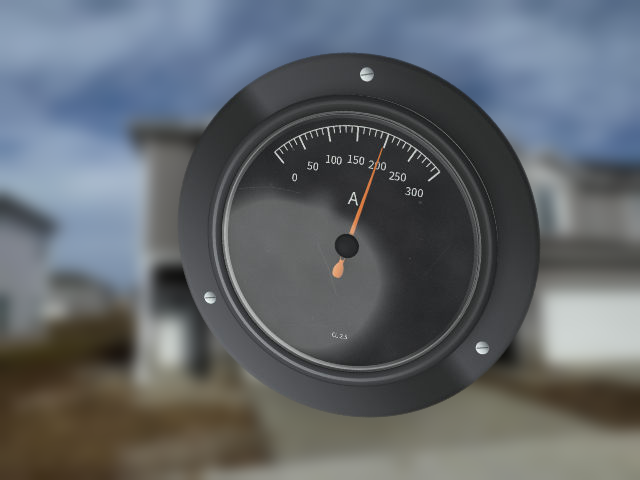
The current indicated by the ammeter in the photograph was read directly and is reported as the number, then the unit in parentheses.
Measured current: 200 (A)
